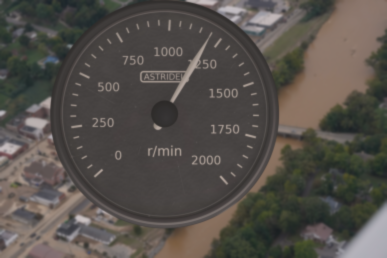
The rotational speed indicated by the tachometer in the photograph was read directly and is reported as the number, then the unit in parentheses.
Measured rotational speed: 1200 (rpm)
